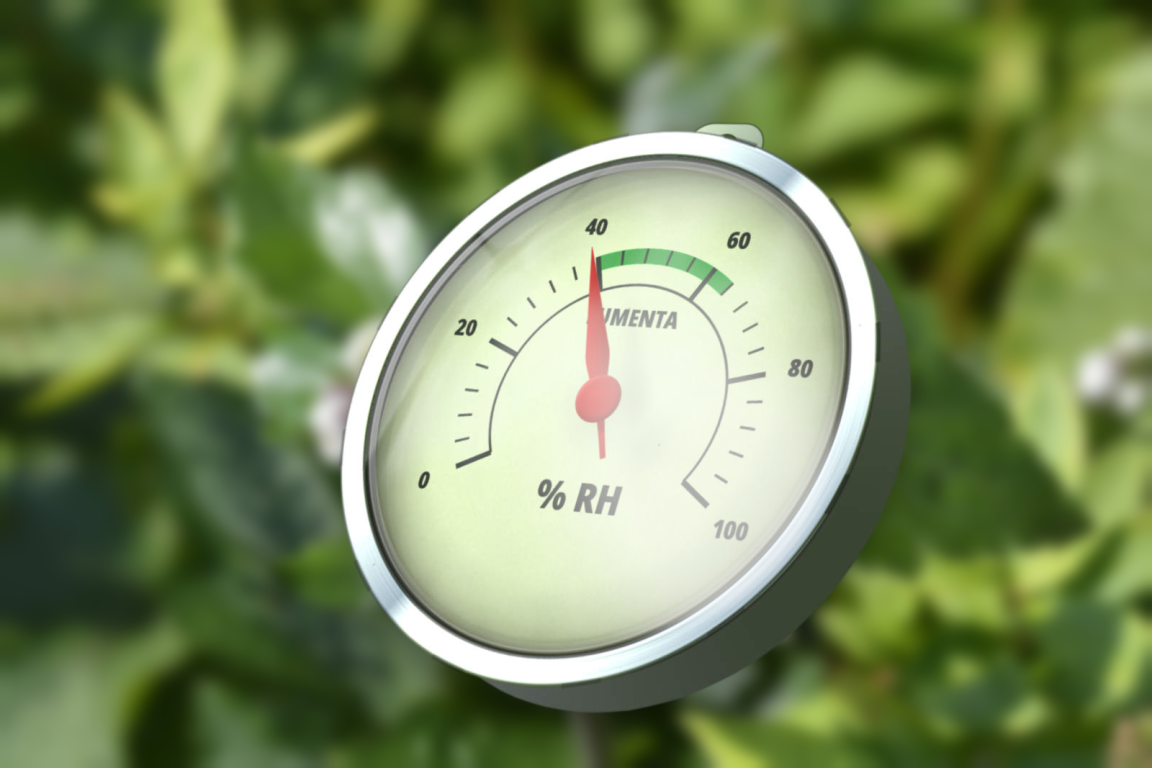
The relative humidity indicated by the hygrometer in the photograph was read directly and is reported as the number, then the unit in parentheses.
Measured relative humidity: 40 (%)
